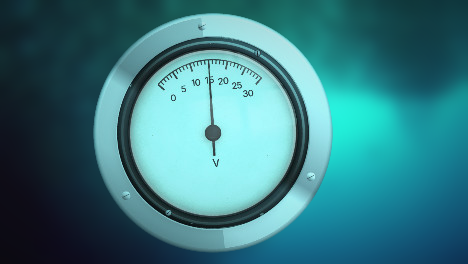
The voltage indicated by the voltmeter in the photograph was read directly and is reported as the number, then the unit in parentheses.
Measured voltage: 15 (V)
